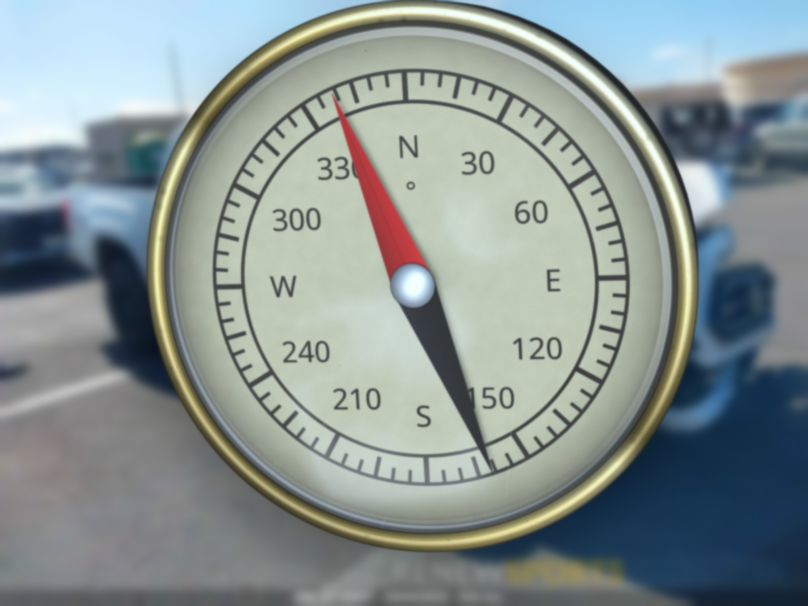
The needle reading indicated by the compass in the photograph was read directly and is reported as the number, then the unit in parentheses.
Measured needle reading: 340 (°)
